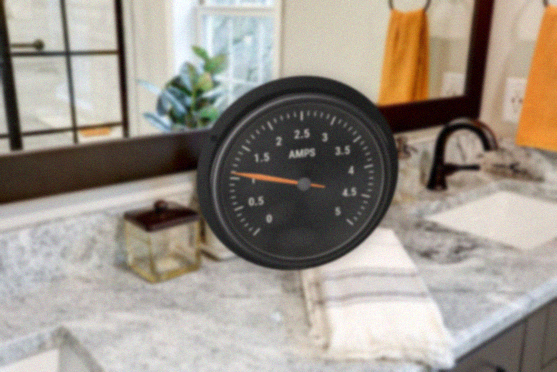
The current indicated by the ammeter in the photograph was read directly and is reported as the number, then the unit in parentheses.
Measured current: 1.1 (A)
